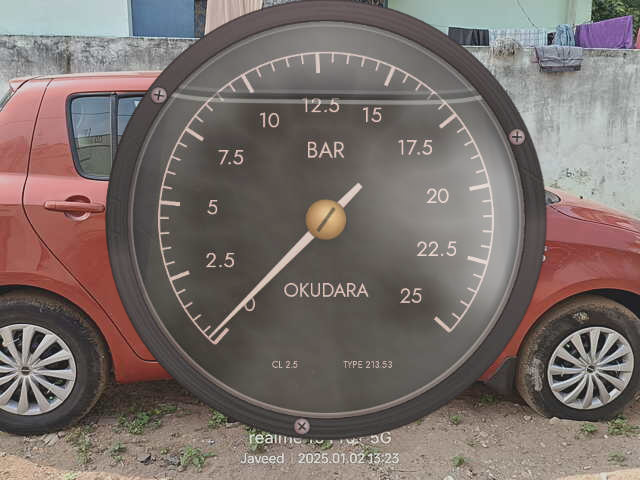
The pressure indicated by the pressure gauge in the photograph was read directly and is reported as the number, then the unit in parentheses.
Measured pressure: 0.25 (bar)
